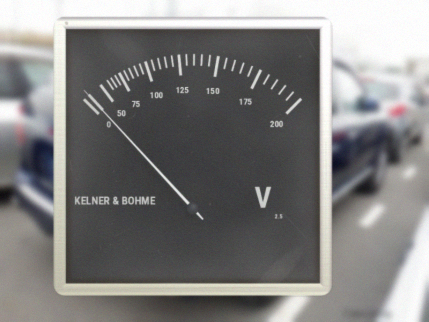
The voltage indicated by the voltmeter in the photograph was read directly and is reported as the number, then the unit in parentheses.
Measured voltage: 25 (V)
